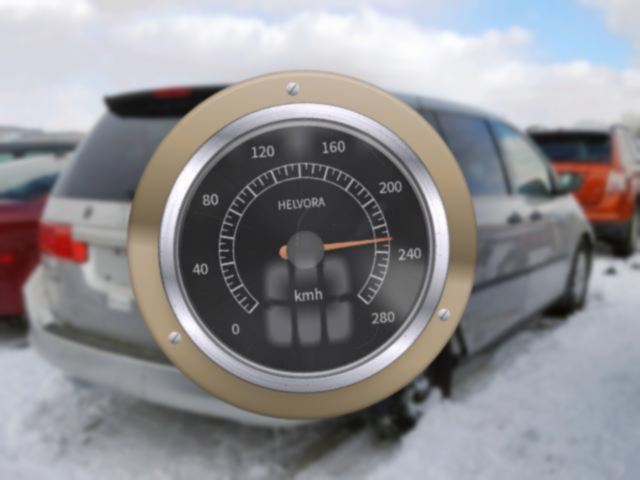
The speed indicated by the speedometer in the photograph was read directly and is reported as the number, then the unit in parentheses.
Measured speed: 230 (km/h)
